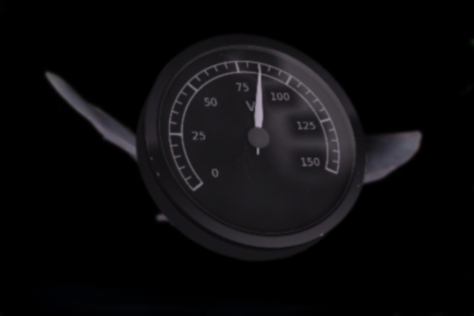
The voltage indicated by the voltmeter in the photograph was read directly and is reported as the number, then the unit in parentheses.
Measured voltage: 85 (V)
